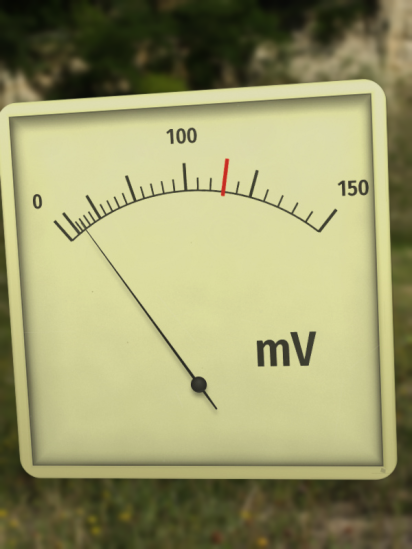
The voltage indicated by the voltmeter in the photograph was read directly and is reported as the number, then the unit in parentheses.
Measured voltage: 35 (mV)
